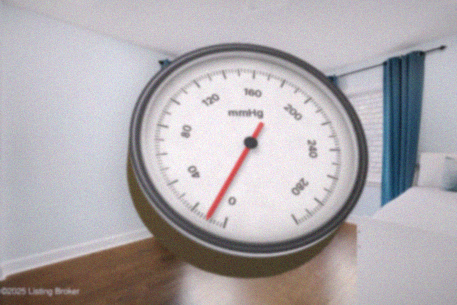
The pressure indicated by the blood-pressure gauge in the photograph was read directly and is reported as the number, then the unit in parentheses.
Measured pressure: 10 (mmHg)
